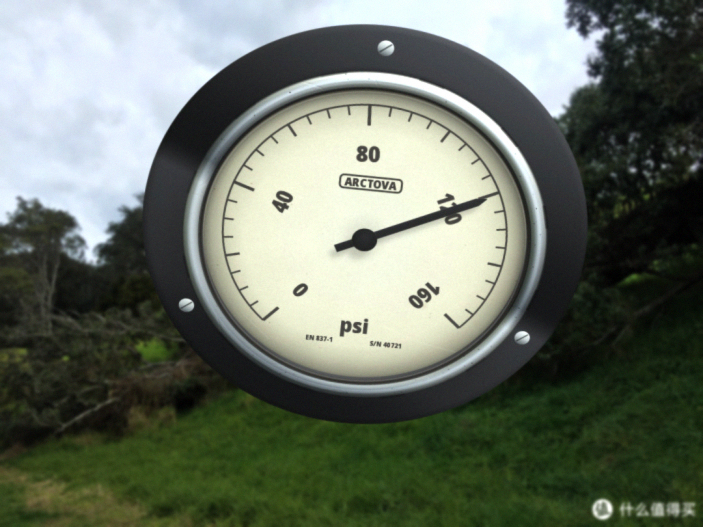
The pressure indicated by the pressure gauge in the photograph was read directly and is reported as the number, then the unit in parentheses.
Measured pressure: 120 (psi)
